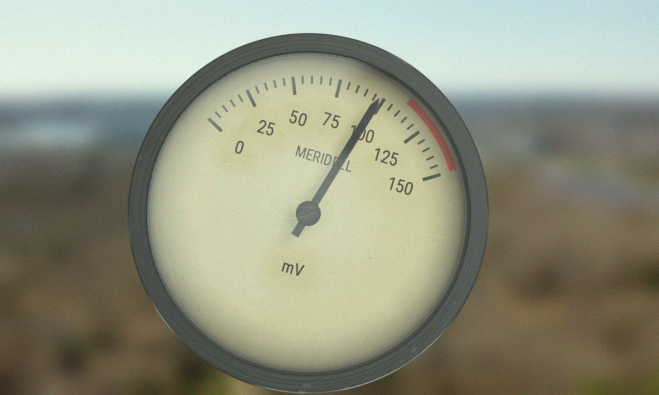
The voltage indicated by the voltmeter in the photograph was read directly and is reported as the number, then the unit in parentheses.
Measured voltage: 97.5 (mV)
